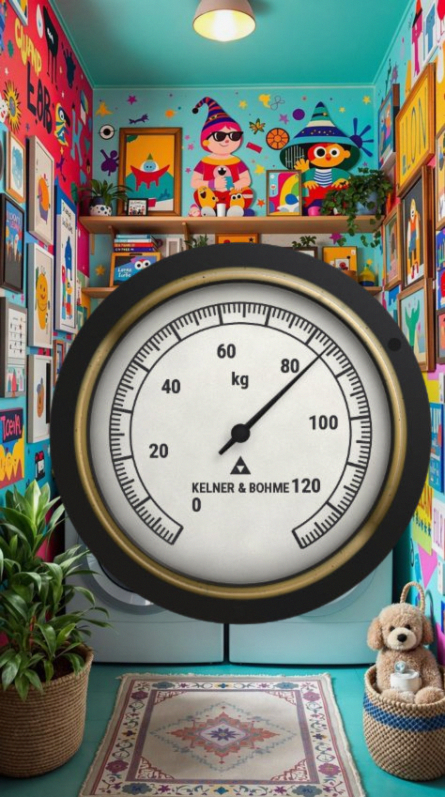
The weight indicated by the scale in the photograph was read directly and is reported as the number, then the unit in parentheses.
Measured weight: 84 (kg)
